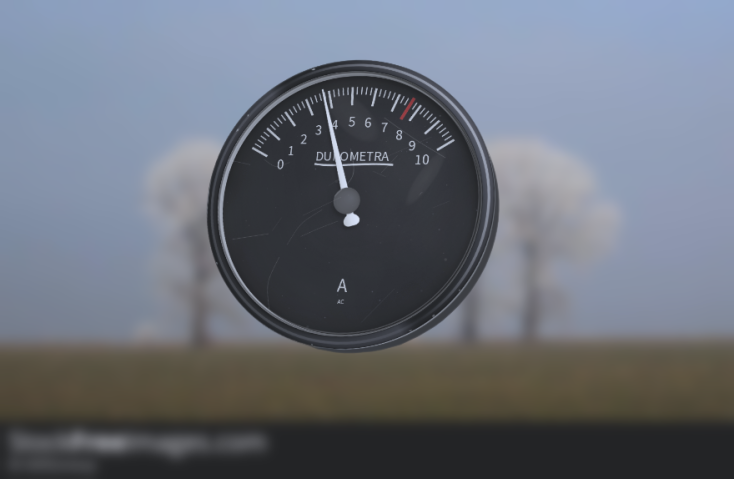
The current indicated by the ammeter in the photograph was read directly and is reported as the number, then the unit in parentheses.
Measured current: 3.8 (A)
